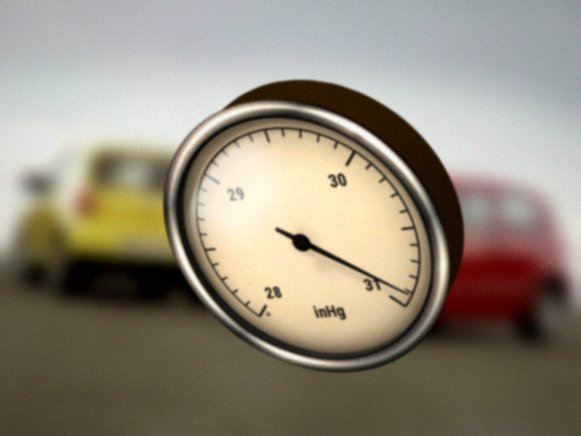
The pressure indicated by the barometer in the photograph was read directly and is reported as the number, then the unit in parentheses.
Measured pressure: 30.9 (inHg)
